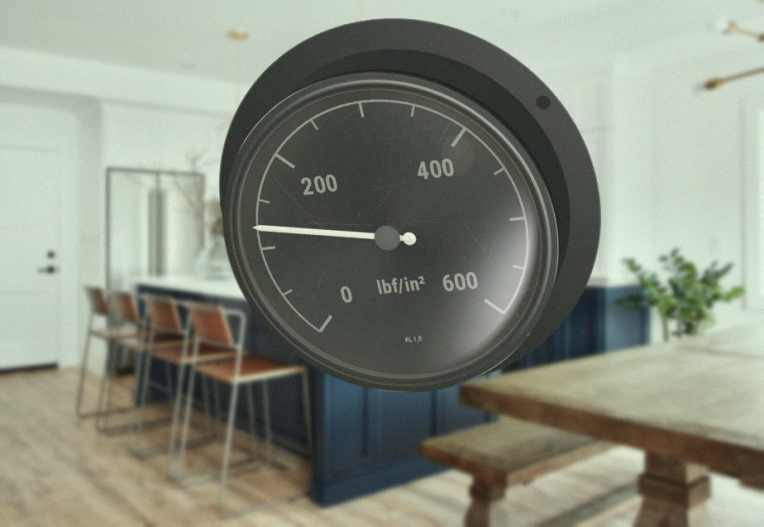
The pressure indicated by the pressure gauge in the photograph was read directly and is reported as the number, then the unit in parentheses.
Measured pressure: 125 (psi)
